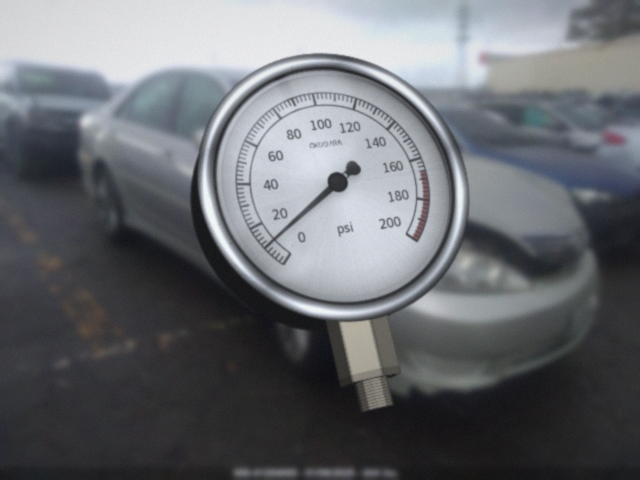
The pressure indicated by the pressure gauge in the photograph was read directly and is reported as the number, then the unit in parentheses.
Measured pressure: 10 (psi)
